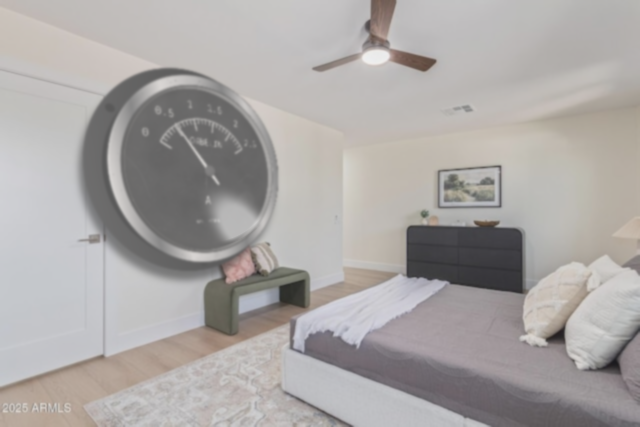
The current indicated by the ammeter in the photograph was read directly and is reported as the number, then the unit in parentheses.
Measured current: 0.5 (A)
